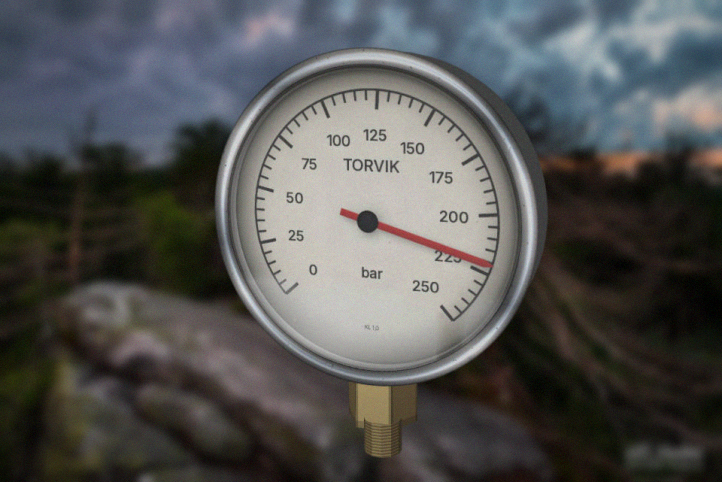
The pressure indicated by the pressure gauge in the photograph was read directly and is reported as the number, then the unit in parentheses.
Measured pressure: 220 (bar)
